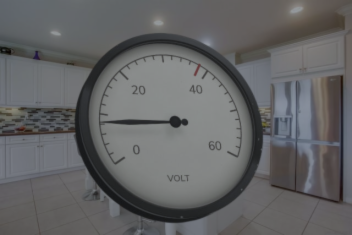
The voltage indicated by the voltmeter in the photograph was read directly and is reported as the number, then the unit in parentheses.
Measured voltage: 8 (V)
